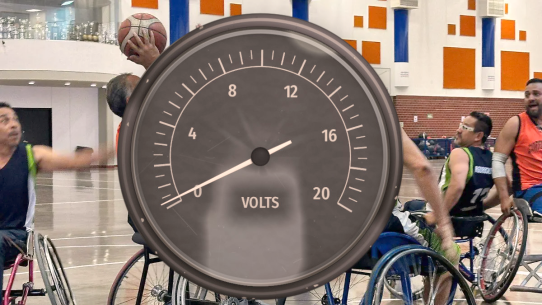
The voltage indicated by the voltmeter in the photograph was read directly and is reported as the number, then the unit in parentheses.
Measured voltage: 0.25 (V)
